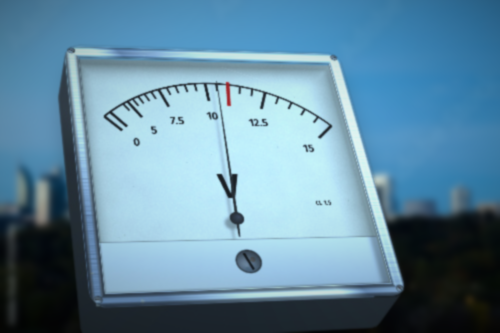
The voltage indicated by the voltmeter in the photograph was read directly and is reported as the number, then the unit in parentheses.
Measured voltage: 10.5 (V)
